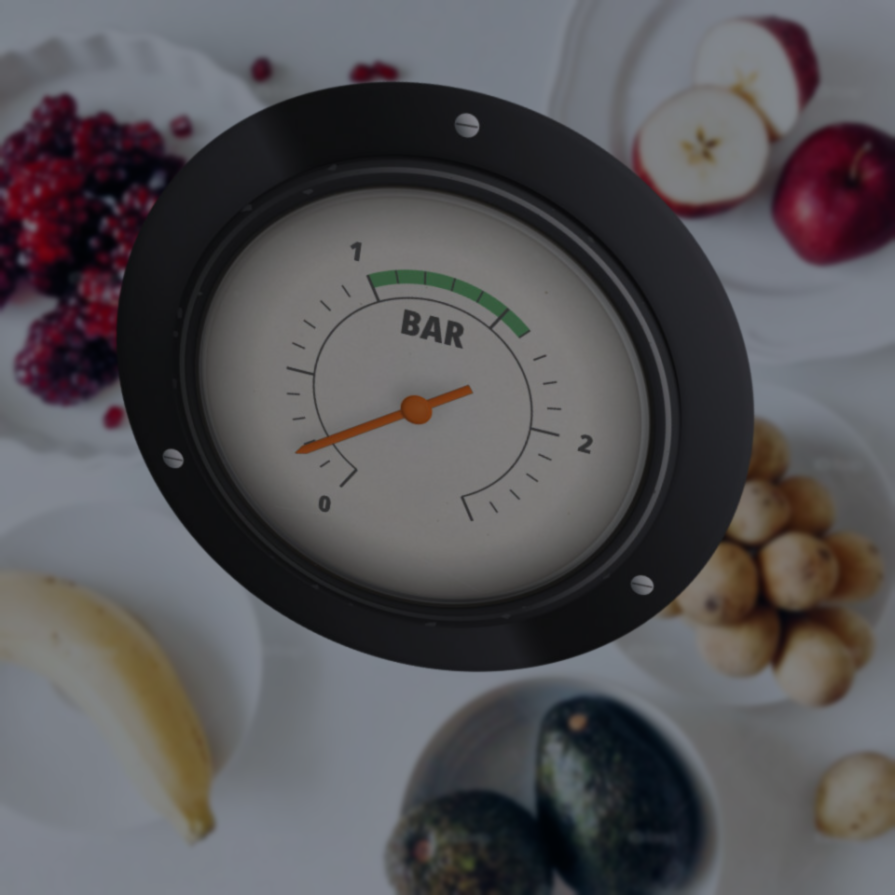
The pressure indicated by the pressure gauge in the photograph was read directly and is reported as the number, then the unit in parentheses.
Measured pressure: 0.2 (bar)
